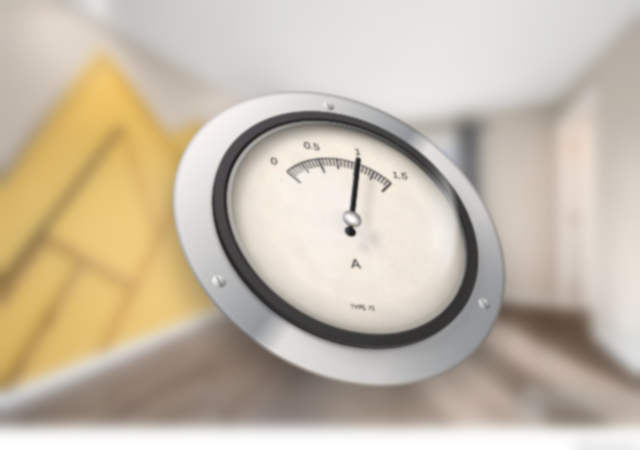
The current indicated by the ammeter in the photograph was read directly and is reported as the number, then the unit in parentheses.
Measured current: 1 (A)
